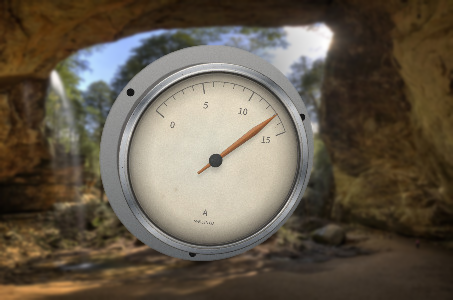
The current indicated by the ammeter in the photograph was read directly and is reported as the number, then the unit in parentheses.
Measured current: 13 (A)
